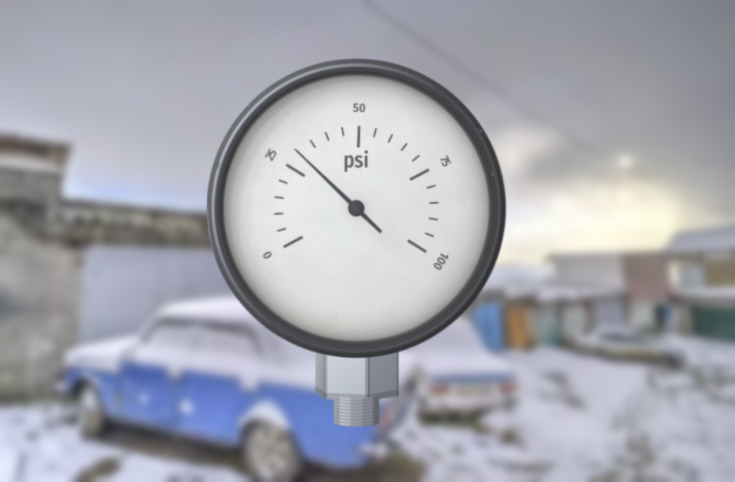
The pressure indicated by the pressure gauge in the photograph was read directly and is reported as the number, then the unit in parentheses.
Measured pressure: 30 (psi)
